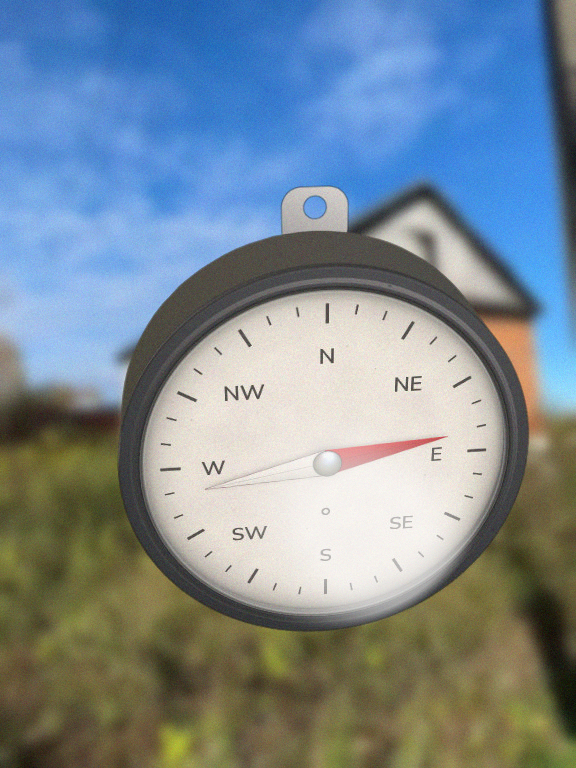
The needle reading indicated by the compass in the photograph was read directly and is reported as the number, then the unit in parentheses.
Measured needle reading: 80 (°)
